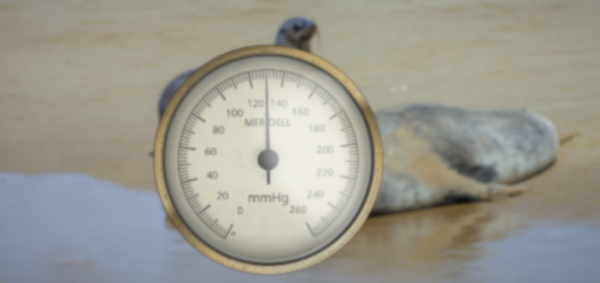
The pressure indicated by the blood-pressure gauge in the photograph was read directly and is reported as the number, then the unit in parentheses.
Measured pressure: 130 (mmHg)
